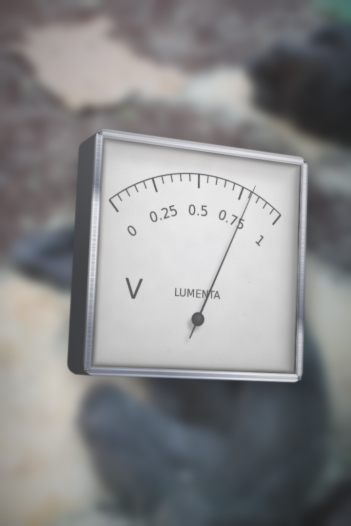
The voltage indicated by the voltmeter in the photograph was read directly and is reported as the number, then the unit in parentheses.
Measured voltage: 0.8 (V)
